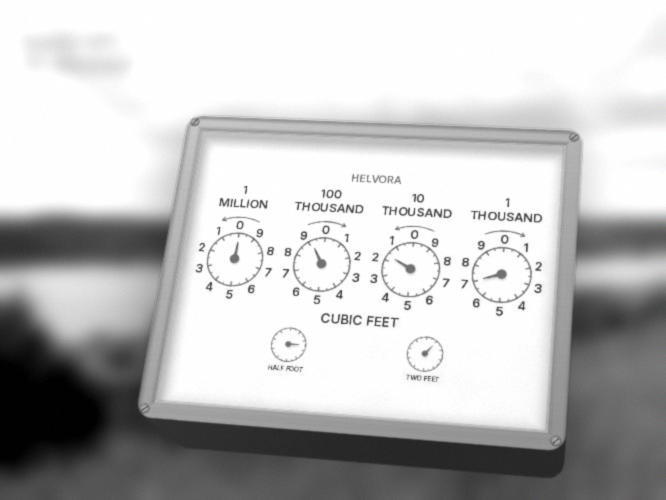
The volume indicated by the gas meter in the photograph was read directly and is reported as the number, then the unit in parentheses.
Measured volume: 991700 (ft³)
